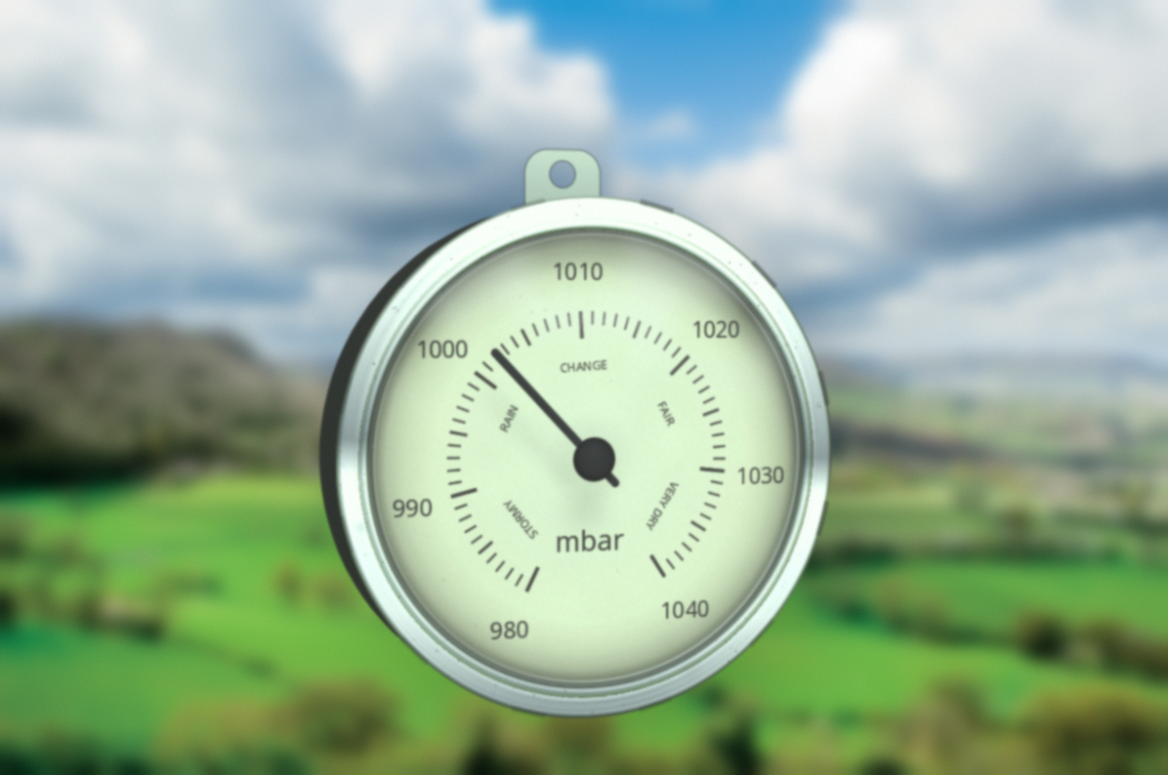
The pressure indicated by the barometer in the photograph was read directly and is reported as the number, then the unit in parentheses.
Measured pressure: 1002 (mbar)
